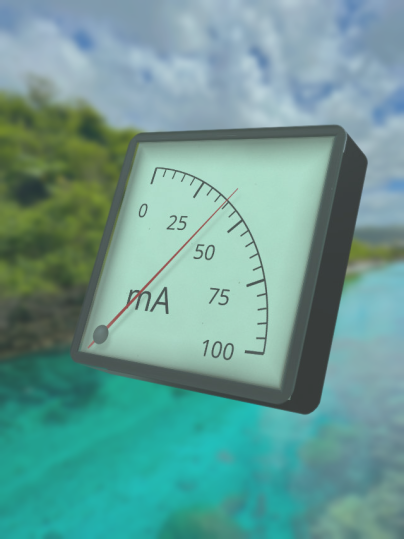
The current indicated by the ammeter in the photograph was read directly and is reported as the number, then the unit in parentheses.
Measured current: 40 (mA)
